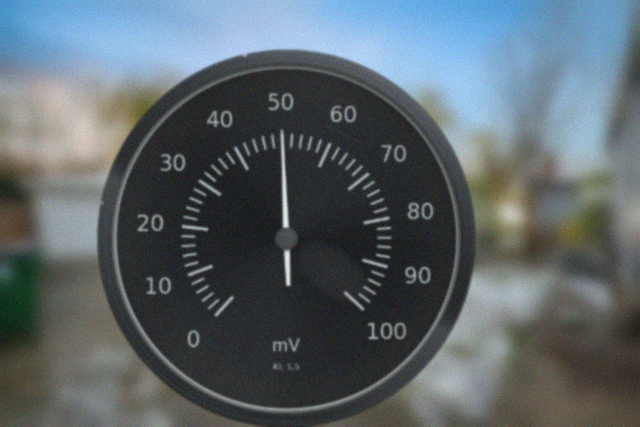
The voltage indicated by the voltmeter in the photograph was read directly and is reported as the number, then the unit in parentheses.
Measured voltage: 50 (mV)
